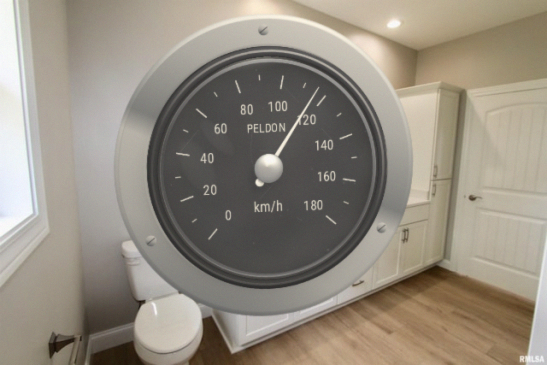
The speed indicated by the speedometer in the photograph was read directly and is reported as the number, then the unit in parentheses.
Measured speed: 115 (km/h)
